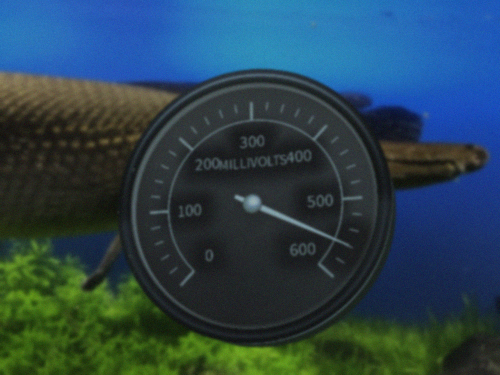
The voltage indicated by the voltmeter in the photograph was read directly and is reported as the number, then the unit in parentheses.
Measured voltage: 560 (mV)
